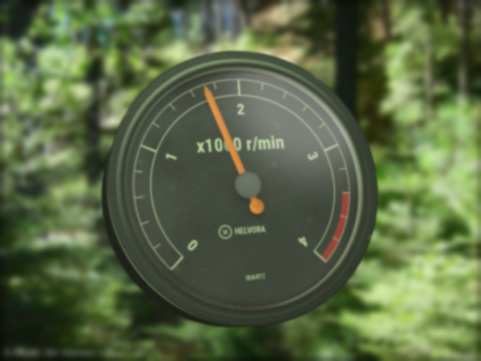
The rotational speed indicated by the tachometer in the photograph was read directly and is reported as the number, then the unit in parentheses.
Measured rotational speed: 1700 (rpm)
